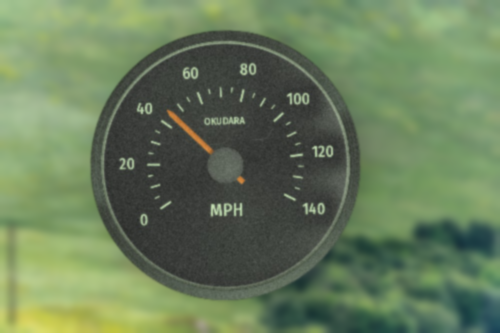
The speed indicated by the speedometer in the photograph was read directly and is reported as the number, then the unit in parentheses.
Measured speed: 45 (mph)
